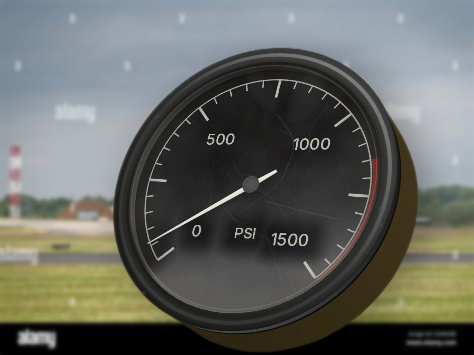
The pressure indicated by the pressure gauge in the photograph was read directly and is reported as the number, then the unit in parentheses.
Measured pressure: 50 (psi)
